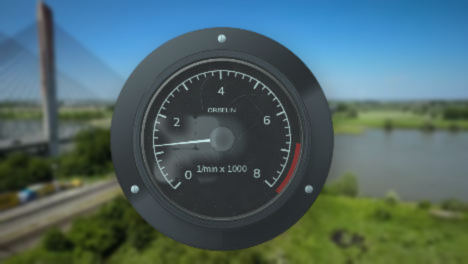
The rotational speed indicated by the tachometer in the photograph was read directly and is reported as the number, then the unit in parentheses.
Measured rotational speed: 1200 (rpm)
